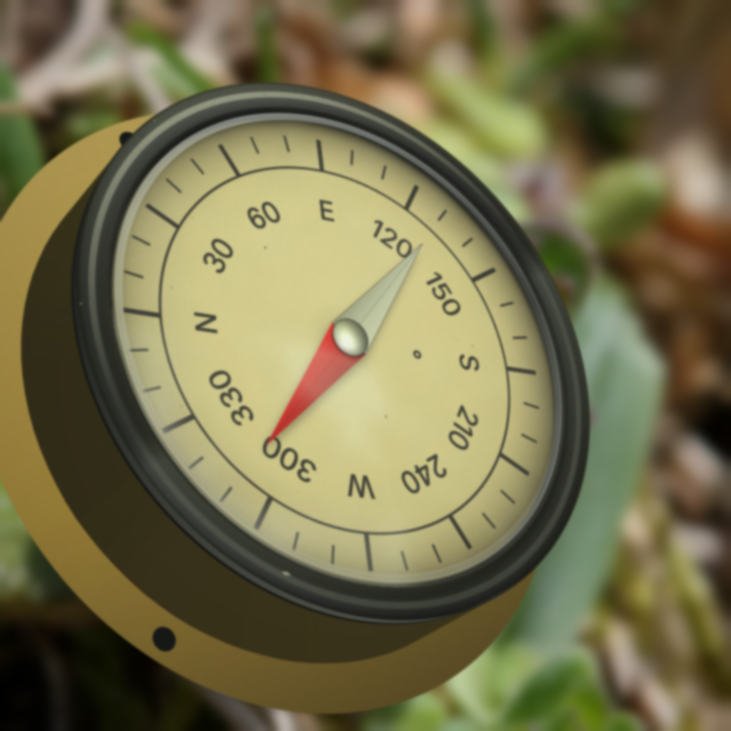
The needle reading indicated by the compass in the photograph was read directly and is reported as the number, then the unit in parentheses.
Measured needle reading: 310 (°)
